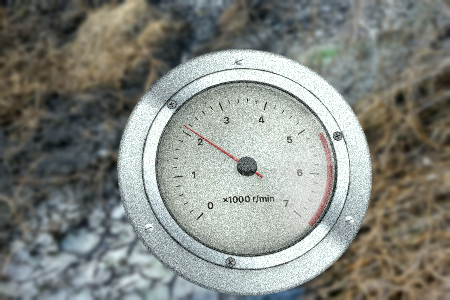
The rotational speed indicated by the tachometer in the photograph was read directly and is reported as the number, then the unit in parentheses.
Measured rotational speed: 2100 (rpm)
